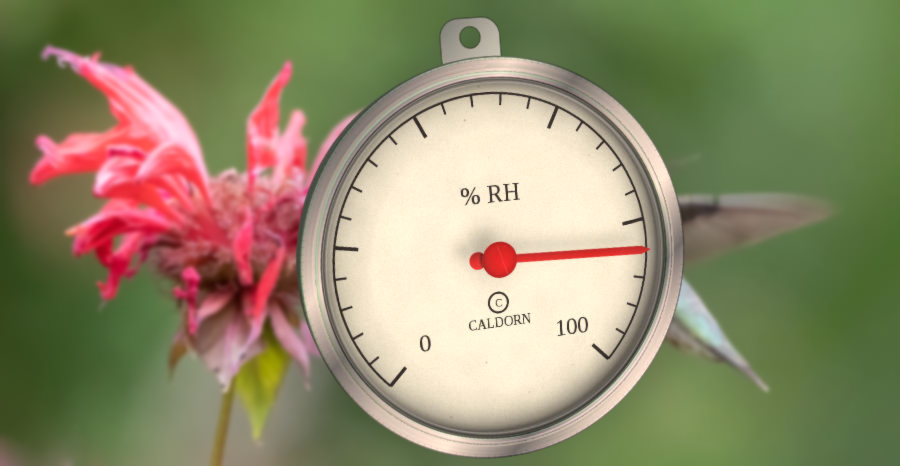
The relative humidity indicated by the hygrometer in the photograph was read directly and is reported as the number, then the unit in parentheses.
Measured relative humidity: 84 (%)
